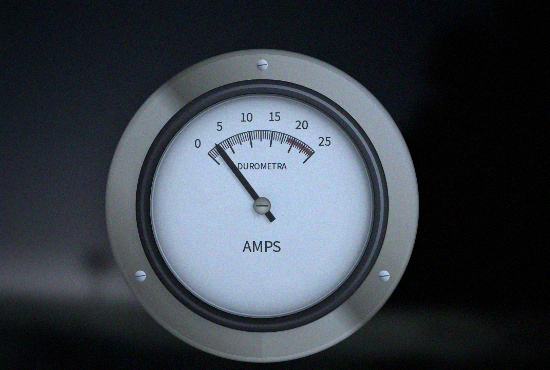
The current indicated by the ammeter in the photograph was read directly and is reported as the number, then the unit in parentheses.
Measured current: 2.5 (A)
